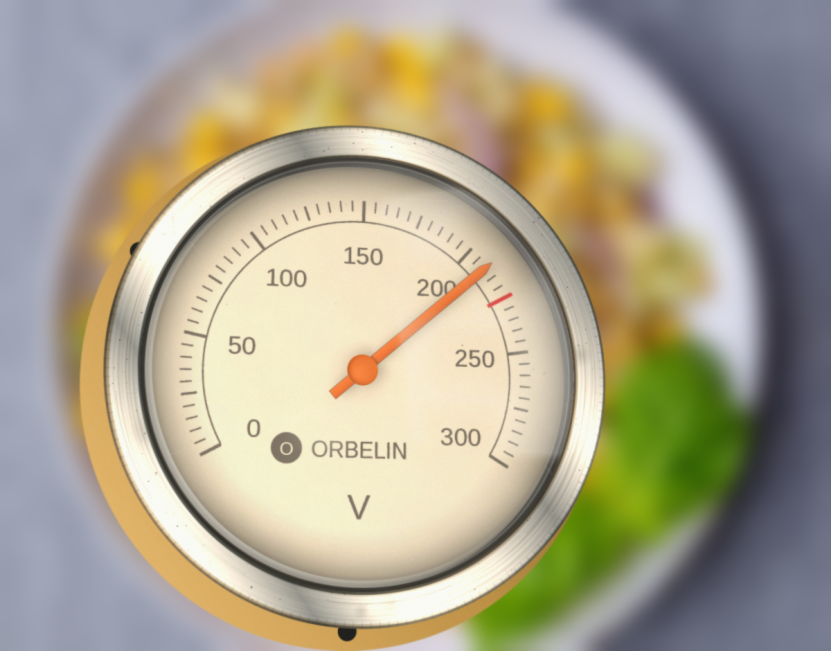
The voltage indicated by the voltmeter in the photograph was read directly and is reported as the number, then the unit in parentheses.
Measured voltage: 210 (V)
